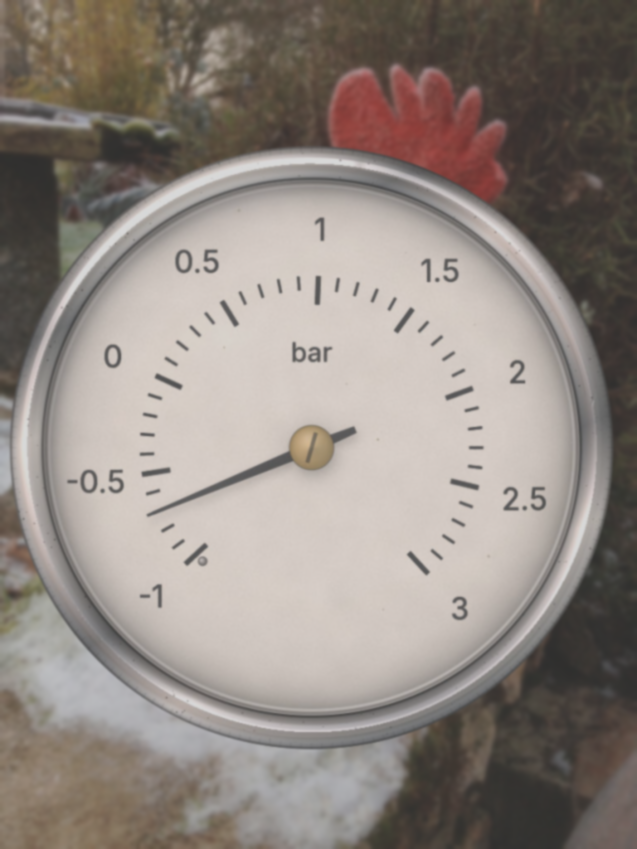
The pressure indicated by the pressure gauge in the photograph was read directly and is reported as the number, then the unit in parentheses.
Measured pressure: -0.7 (bar)
